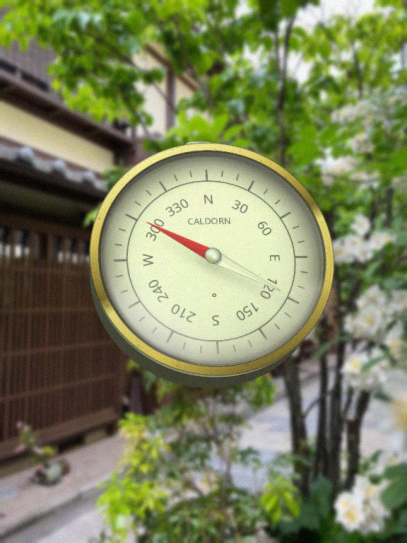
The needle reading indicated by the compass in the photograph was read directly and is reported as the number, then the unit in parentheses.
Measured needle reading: 300 (°)
